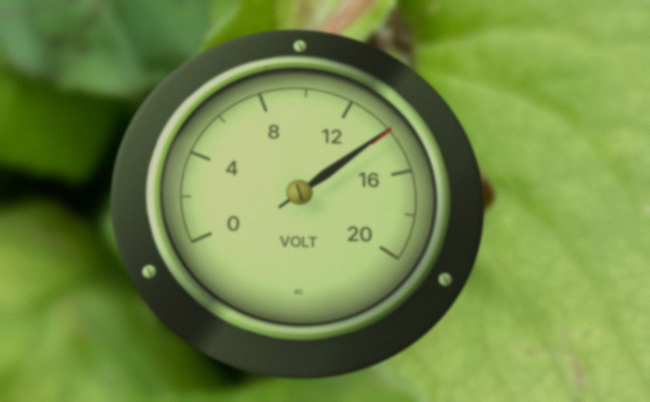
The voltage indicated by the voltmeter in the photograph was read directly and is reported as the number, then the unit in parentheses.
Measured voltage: 14 (V)
